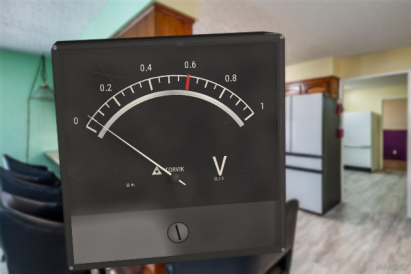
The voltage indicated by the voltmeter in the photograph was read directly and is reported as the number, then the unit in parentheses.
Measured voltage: 0.05 (V)
